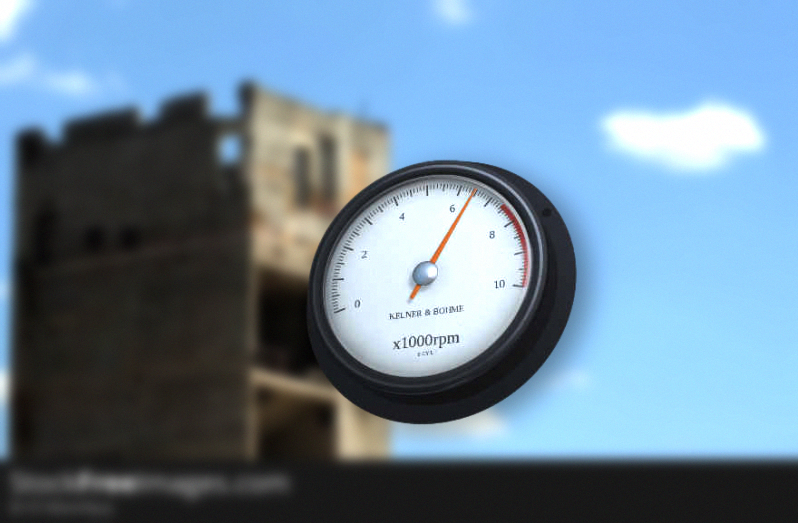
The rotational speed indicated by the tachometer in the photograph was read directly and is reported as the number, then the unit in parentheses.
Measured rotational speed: 6500 (rpm)
